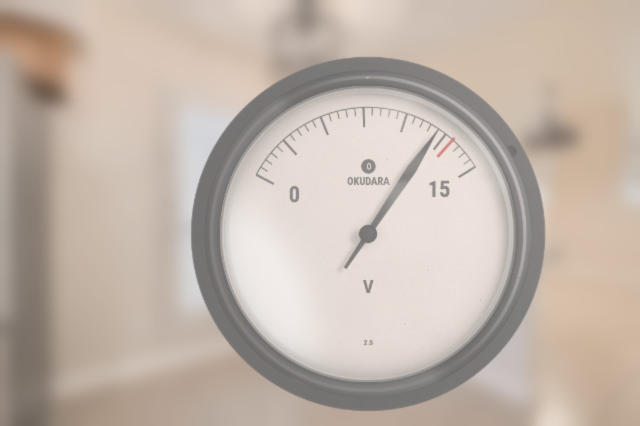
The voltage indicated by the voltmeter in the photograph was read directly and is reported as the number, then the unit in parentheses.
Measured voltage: 12 (V)
